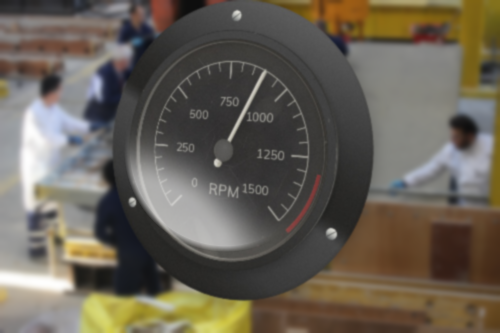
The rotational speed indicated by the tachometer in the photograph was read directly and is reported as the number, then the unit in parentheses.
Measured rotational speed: 900 (rpm)
